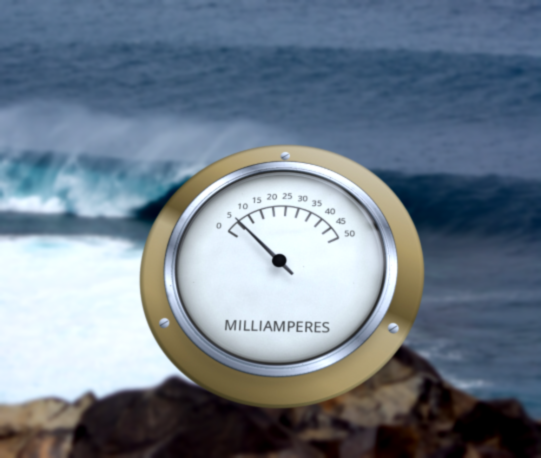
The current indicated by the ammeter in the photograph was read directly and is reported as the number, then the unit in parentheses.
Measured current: 5 (mA)
